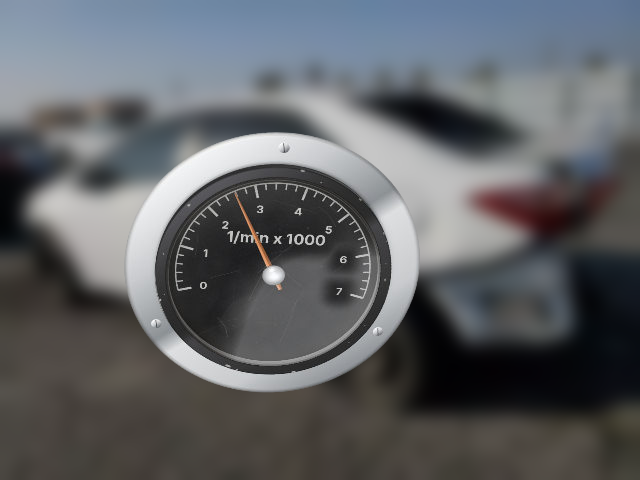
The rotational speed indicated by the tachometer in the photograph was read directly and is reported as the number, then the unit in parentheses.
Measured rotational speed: 2600 (rpm)
